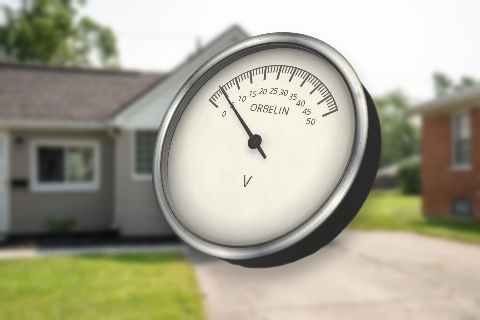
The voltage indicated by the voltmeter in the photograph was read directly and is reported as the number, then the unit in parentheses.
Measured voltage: 5 (V)
